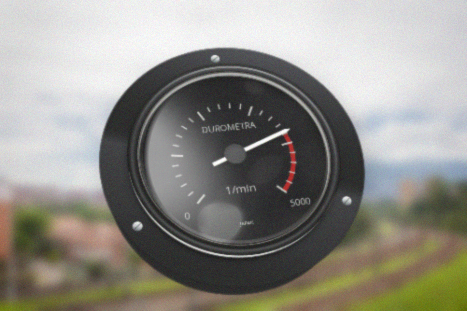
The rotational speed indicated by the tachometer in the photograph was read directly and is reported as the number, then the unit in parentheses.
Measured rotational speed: 3800 (rpm)
